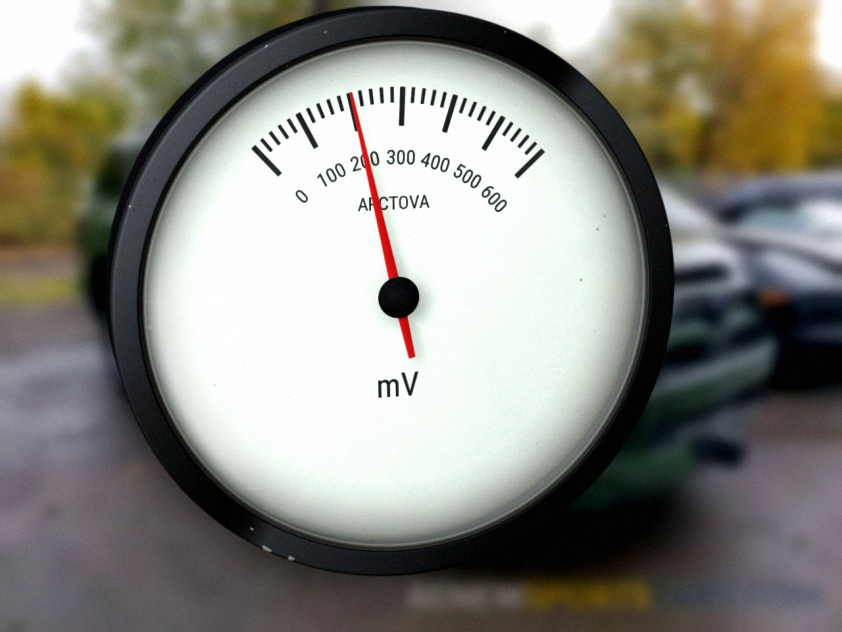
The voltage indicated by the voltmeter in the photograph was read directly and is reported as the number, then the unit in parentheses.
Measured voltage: 200 (mV)
